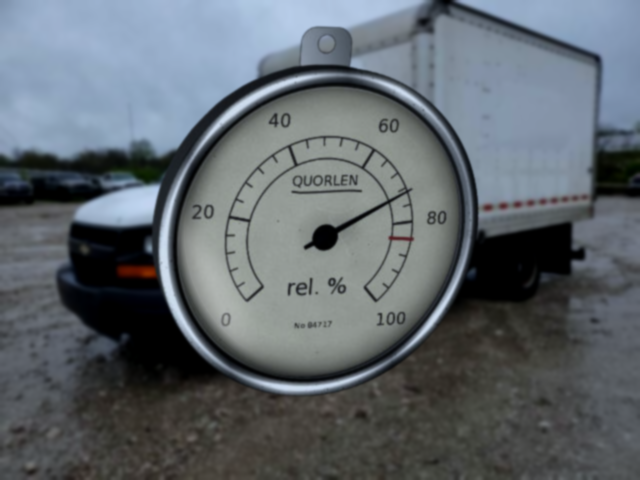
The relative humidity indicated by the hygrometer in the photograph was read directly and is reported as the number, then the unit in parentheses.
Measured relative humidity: 72 (%)
